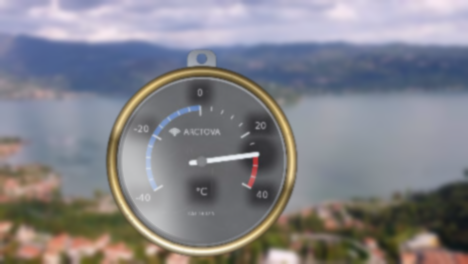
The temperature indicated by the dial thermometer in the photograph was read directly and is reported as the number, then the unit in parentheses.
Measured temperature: 28 (°C)
